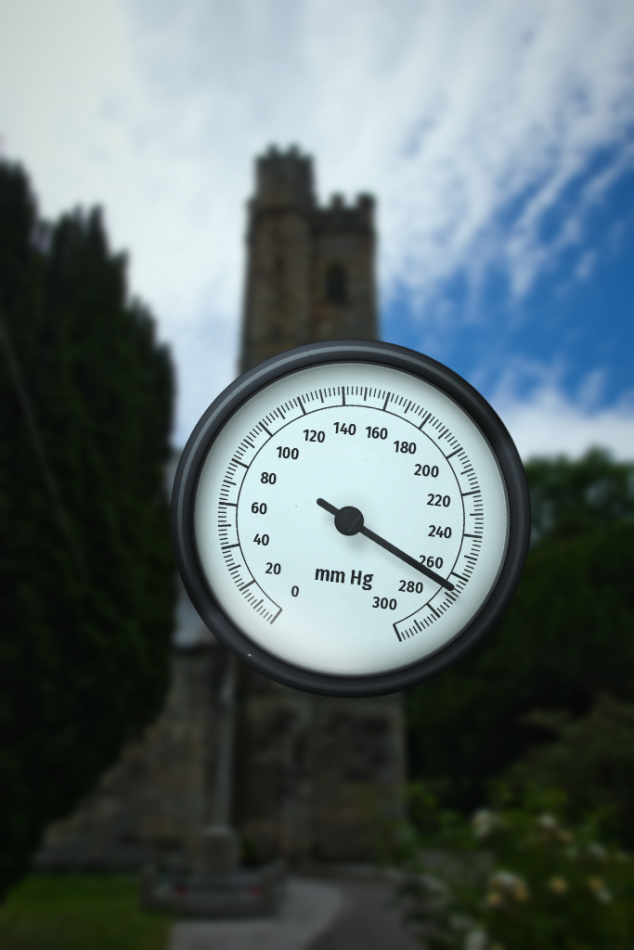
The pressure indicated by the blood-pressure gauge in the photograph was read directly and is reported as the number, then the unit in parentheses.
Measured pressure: 266 (mmHg)
